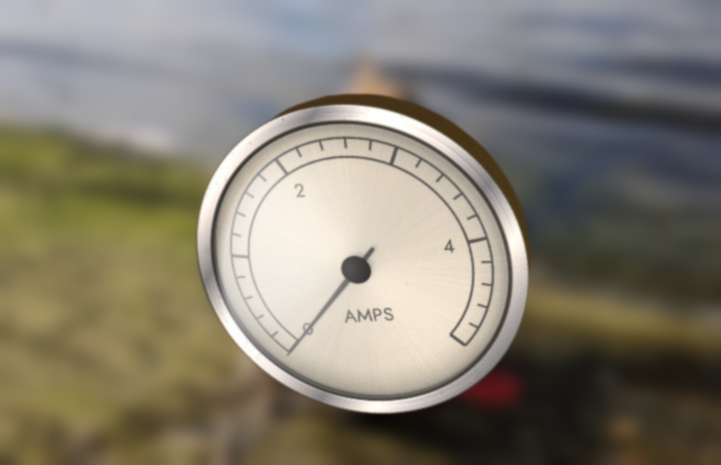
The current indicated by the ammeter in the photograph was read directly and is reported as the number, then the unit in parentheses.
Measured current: 0 (A)
